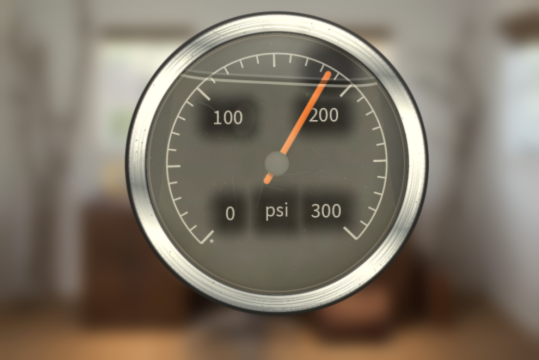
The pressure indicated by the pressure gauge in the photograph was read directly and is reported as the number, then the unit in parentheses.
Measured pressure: 185 (psi)
